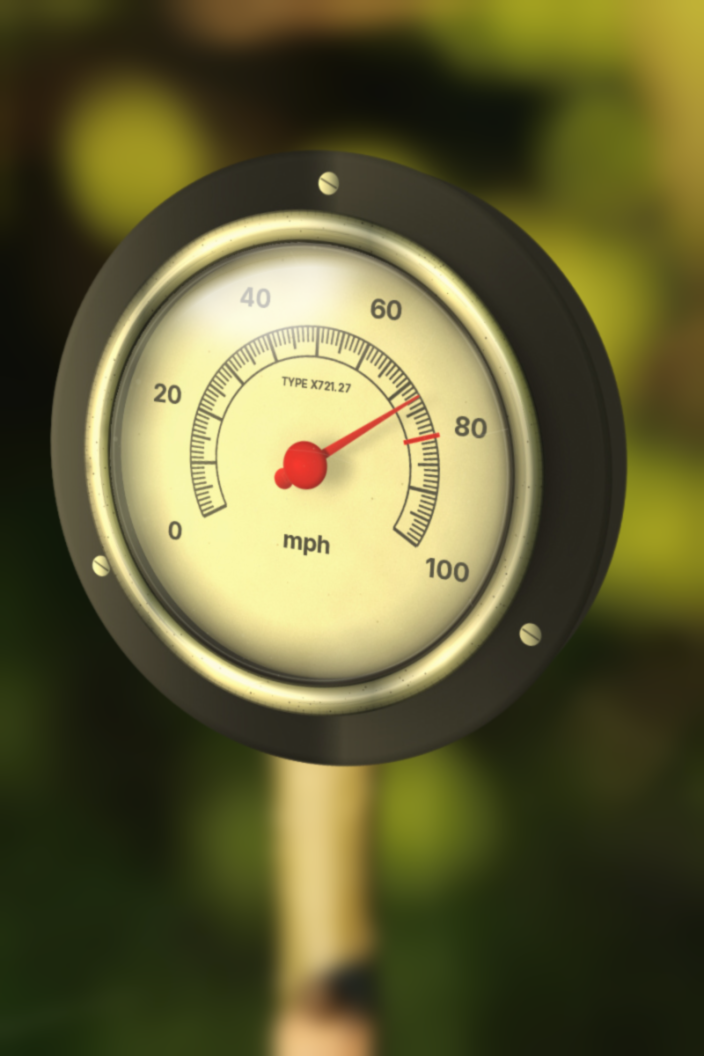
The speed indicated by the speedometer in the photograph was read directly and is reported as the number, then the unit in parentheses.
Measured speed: 73 (mph)
